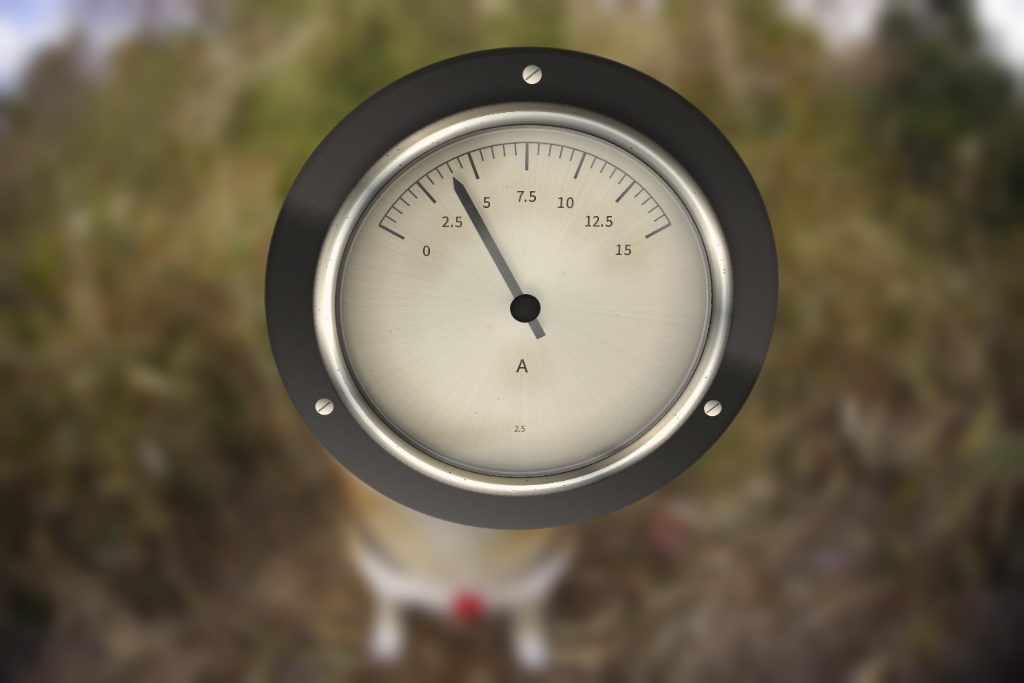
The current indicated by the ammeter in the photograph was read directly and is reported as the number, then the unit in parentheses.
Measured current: 4 (A)
